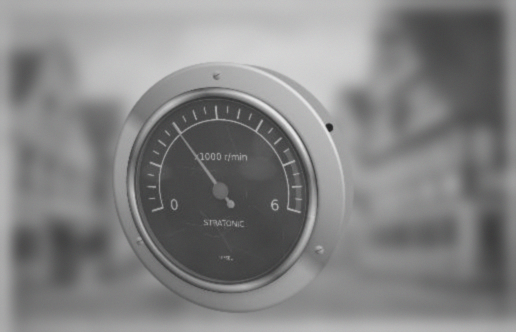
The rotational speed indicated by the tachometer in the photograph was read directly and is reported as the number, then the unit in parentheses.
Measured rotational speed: 2000 (rpm)
